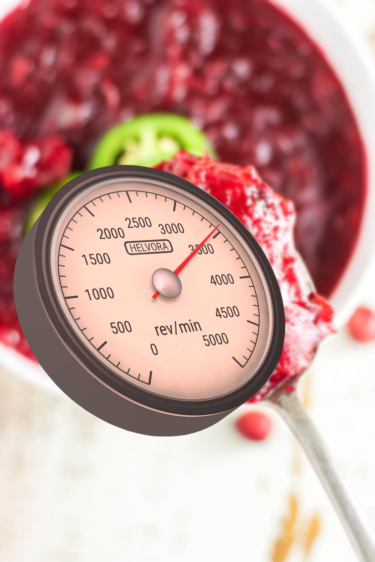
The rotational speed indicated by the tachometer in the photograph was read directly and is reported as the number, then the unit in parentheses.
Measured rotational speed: 3450 (rpm)
